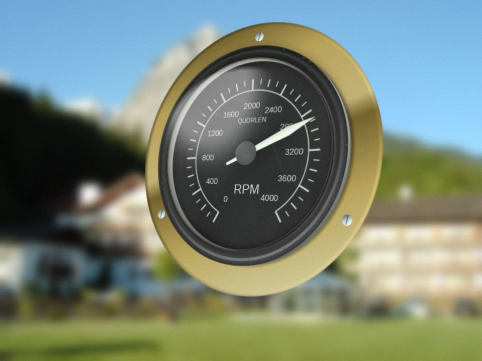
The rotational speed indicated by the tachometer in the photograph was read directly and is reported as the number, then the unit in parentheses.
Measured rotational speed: 2900 (rpm)
